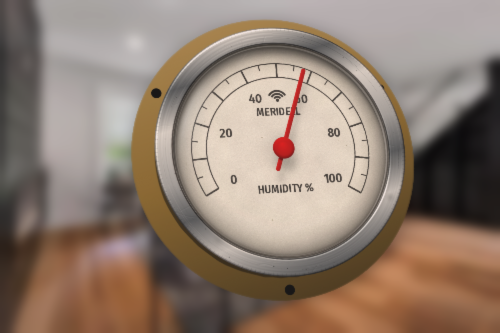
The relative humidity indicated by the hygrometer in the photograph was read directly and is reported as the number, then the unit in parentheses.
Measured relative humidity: 57.5 (%)
